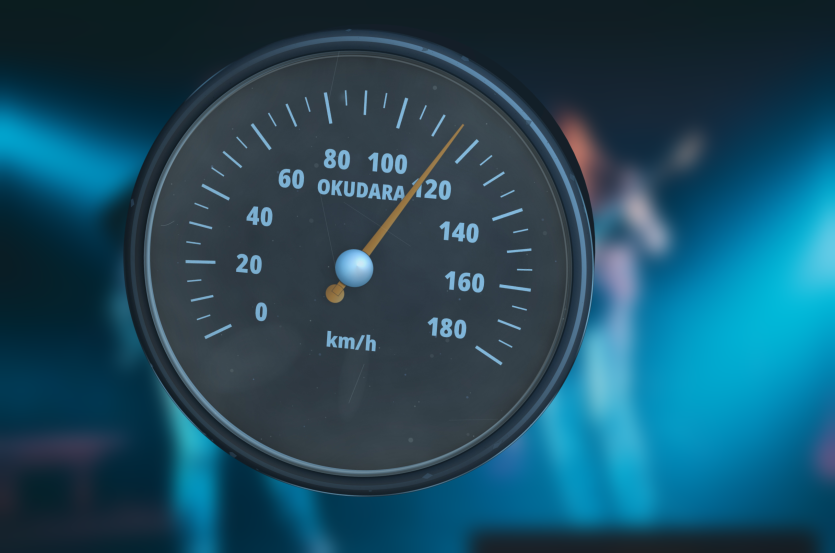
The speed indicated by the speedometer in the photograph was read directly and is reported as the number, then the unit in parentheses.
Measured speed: 115 (km/h)
